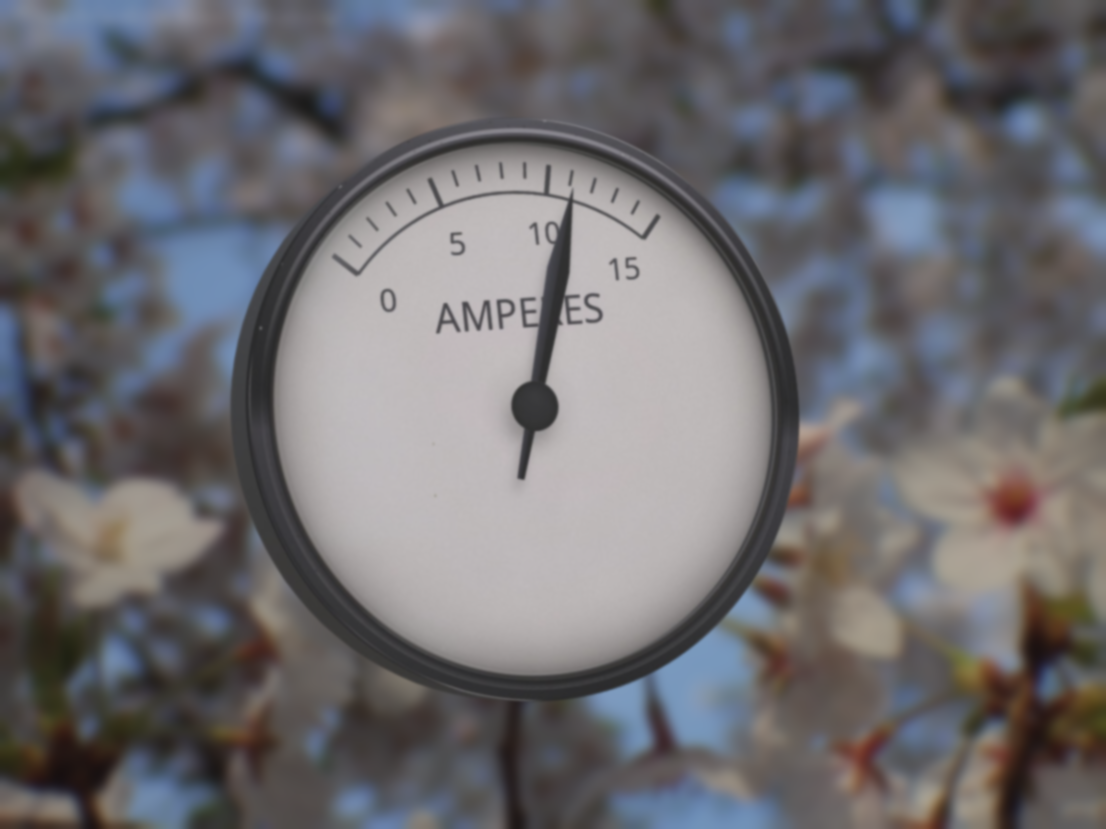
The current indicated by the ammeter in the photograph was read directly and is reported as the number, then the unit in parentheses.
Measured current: 11 (A)
